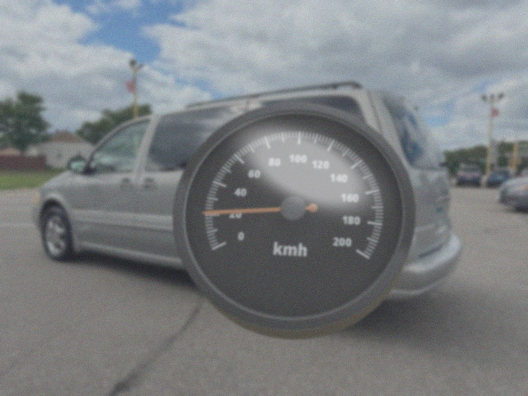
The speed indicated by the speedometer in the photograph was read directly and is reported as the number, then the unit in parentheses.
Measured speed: 20 (km/h)
